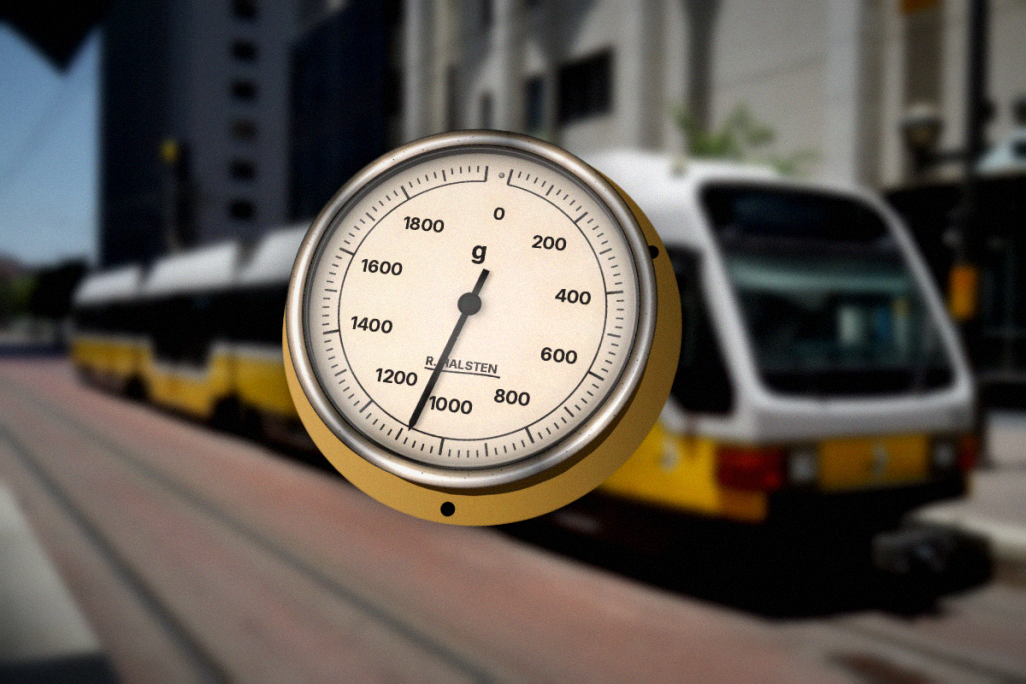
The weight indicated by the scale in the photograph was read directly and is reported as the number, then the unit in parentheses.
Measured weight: 1080 (g)
